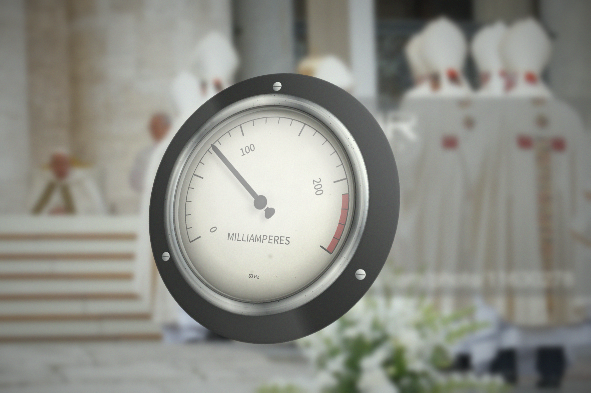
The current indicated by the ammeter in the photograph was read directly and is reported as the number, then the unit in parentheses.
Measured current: 75 (mA)
